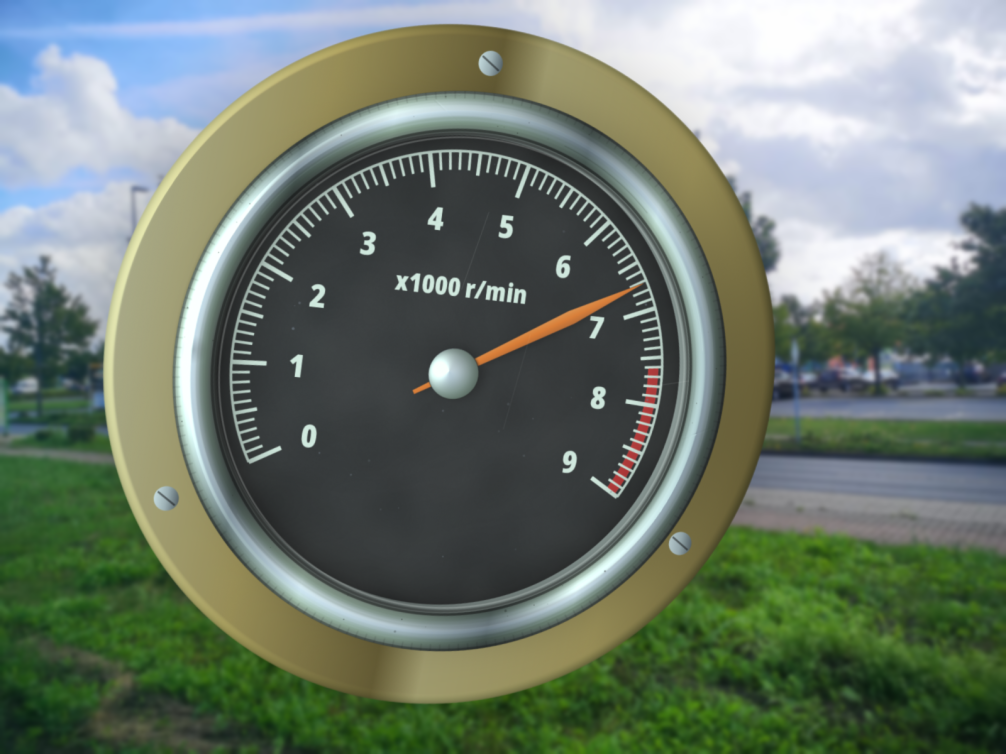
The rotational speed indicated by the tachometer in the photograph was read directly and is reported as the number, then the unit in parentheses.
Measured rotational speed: 6700 (rpm)
